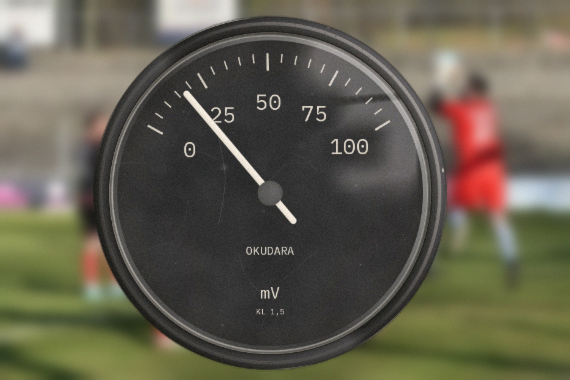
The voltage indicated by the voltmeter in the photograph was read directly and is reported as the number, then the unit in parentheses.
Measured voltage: 17.5 (mV)
